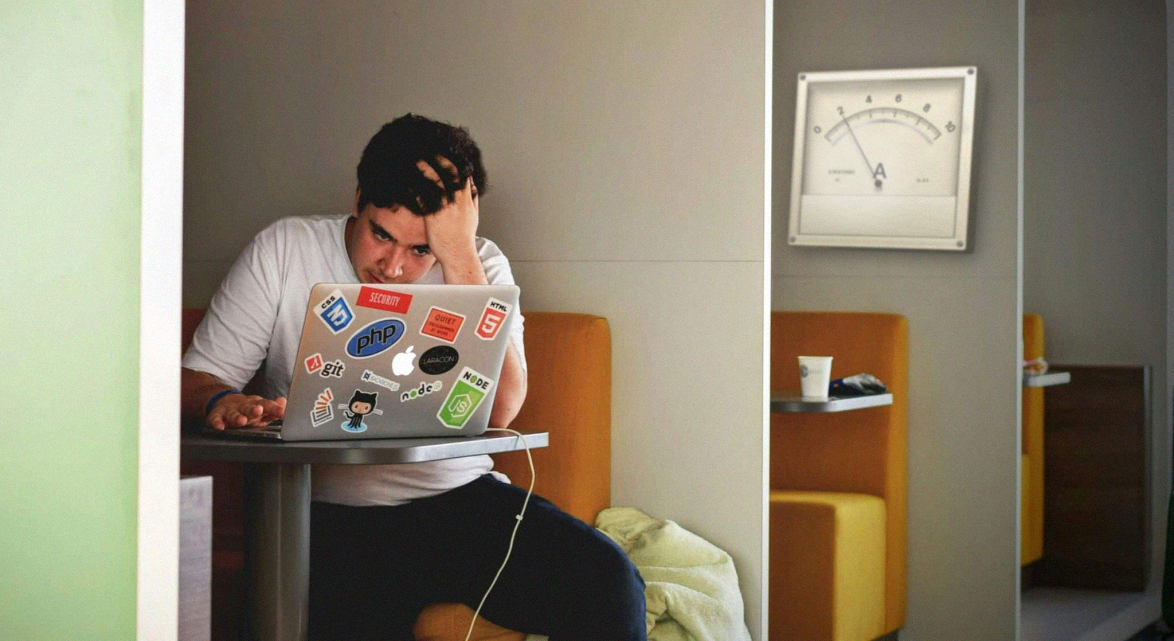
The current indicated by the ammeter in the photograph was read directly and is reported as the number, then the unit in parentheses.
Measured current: 2 (A)
